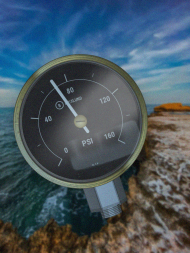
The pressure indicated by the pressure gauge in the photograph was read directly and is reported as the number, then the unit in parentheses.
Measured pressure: 70 (psi)
